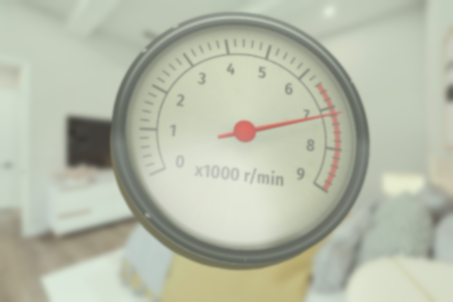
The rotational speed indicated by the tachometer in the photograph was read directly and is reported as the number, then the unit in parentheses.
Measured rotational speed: 7200 (rpm)
